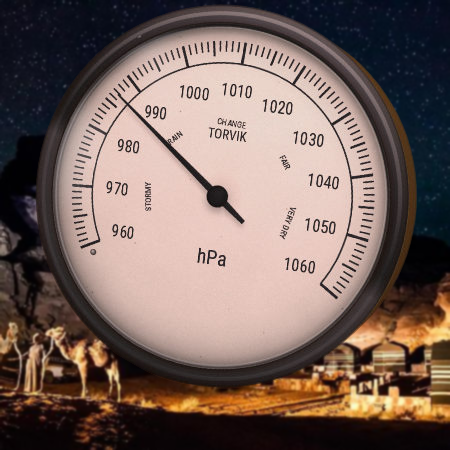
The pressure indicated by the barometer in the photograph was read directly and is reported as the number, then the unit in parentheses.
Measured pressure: 987 (hPa)
